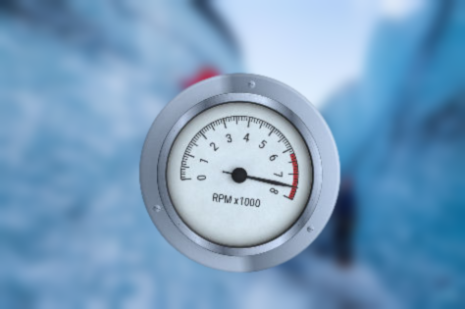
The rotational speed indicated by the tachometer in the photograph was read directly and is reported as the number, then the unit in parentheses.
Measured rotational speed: 7500 (rpm)
